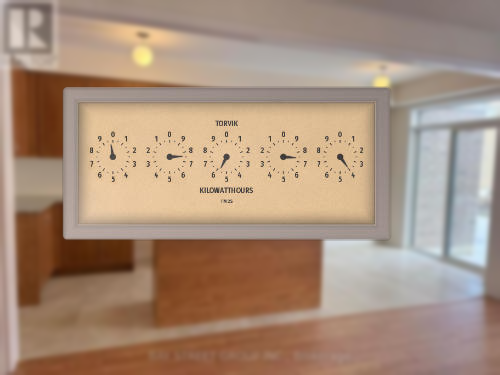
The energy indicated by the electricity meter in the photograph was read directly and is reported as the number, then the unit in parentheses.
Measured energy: 97574 (kWh)
